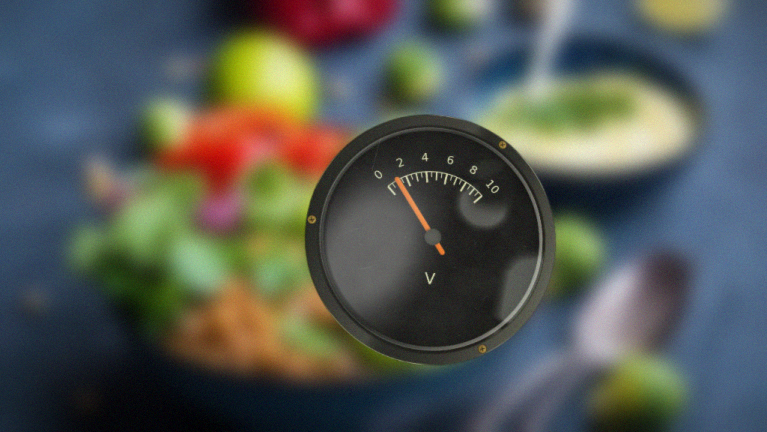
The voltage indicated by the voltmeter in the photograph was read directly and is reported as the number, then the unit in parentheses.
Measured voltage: 1 (V)
